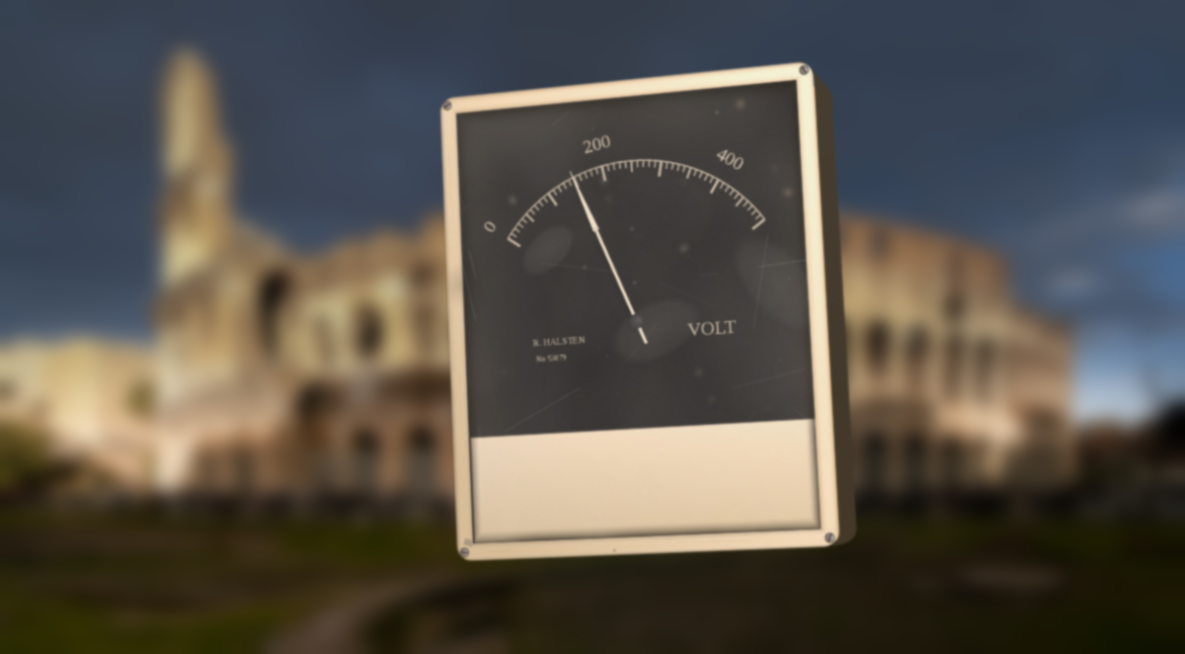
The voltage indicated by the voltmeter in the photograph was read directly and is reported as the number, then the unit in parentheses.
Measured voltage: 150 (V)
